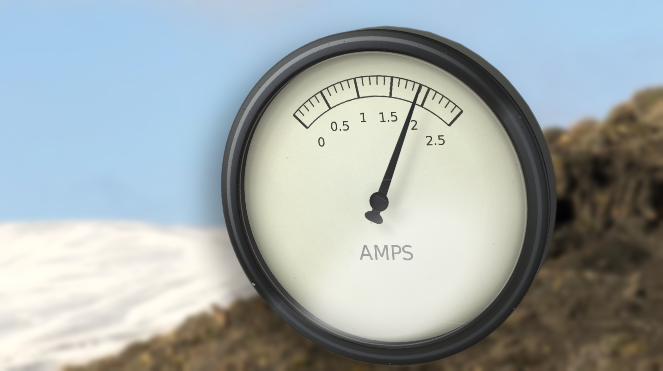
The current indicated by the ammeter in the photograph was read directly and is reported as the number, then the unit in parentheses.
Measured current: 1.9 (A)
